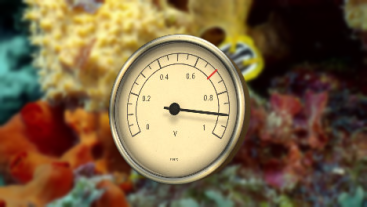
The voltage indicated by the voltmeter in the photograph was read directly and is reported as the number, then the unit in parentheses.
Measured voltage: 0.9 (V)
